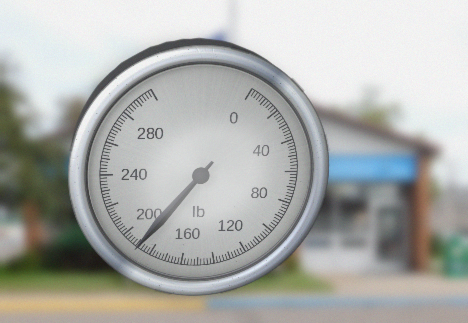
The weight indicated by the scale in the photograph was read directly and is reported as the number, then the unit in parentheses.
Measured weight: 190 (lb)
